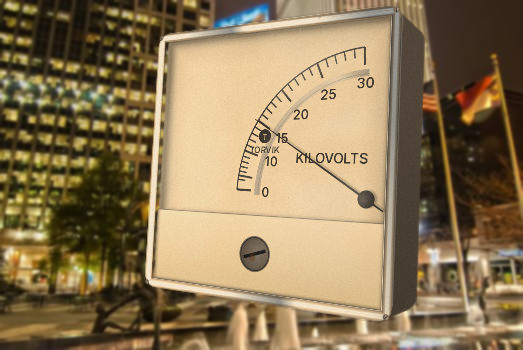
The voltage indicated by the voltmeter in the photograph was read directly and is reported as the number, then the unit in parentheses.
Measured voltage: 15 (kV)
